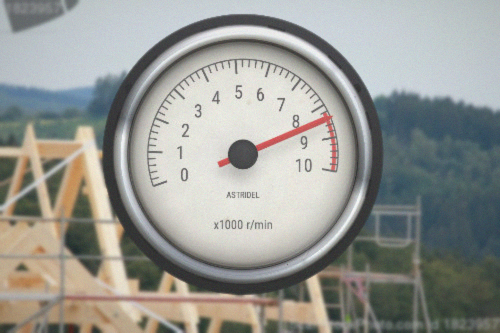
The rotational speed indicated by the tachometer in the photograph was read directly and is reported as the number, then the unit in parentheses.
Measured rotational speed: 8400 (rpm)
